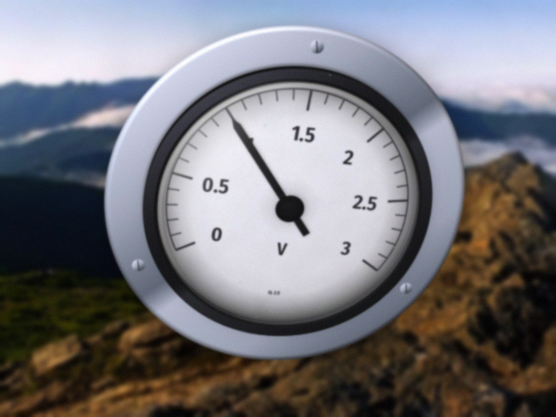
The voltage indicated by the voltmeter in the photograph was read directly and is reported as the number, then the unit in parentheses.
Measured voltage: 1 (V)
